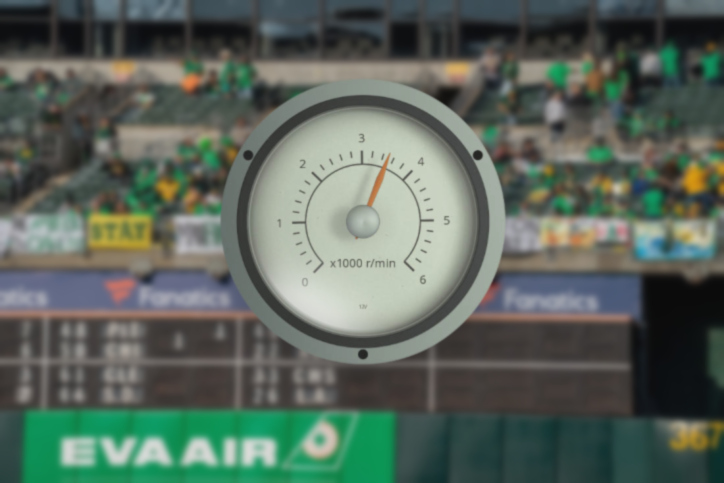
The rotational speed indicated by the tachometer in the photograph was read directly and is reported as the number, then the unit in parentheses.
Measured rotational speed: 3500 (rpm)
